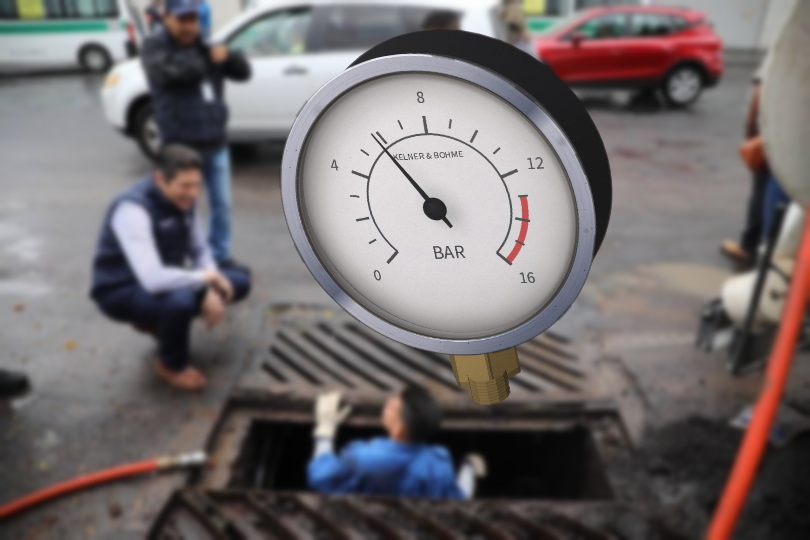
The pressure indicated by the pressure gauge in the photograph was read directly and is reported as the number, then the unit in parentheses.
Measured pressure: 6 (bar)
